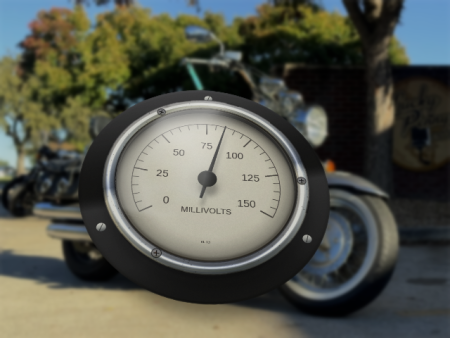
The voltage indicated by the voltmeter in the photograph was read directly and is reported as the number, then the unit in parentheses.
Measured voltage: 85 (mV)
